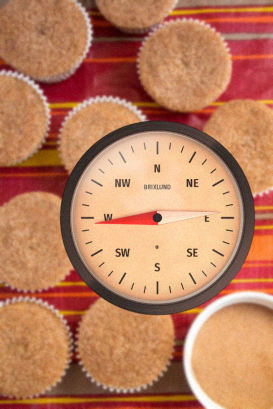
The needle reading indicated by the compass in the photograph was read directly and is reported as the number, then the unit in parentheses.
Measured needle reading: 265 (°)
